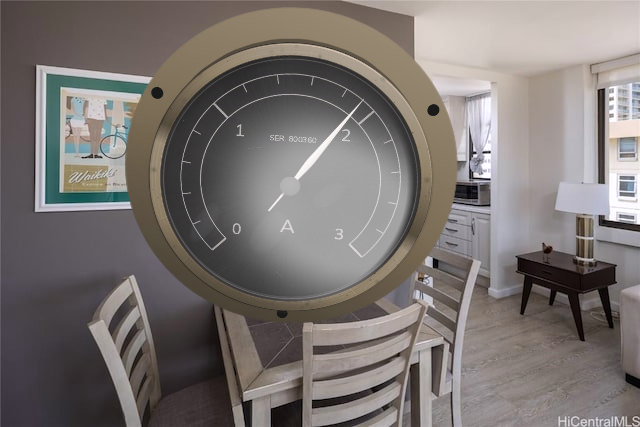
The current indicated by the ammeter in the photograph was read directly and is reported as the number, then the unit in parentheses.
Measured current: 1.9 (A)
